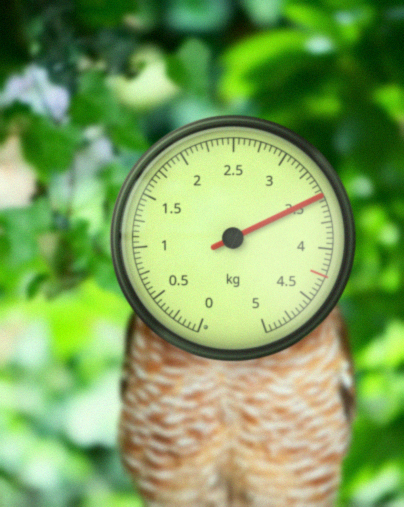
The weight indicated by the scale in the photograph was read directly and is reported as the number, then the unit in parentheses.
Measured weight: 3.5 (kg)
